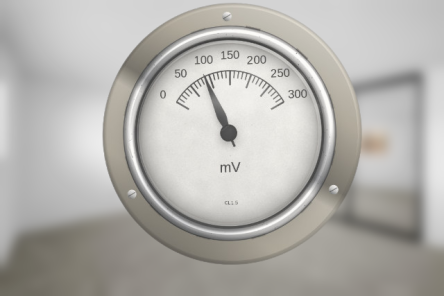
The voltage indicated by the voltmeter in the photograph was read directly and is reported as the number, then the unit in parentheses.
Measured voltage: 90 (mV)
